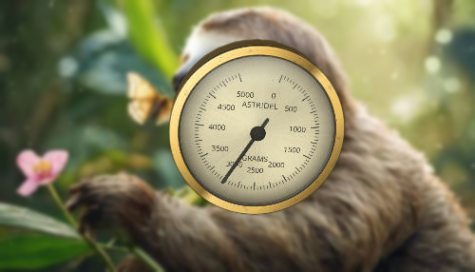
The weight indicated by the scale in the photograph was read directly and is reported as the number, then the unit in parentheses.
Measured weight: 3000 (g)
